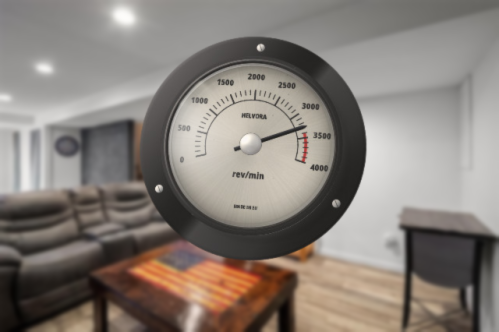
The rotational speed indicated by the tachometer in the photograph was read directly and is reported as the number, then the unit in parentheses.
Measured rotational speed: 3300 (rpm)
